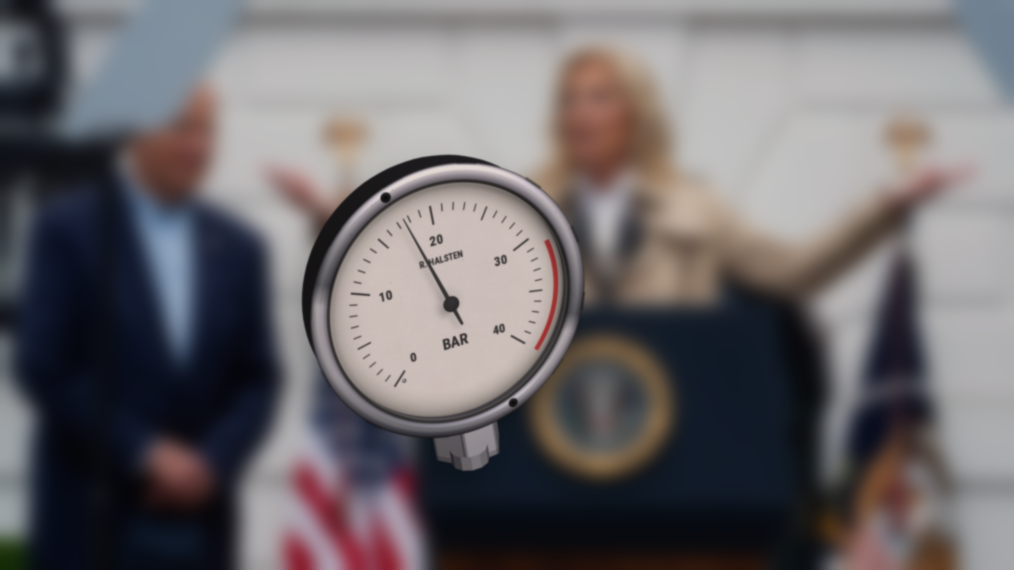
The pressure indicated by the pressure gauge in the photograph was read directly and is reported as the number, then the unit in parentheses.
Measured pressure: 17.5 (bar)
